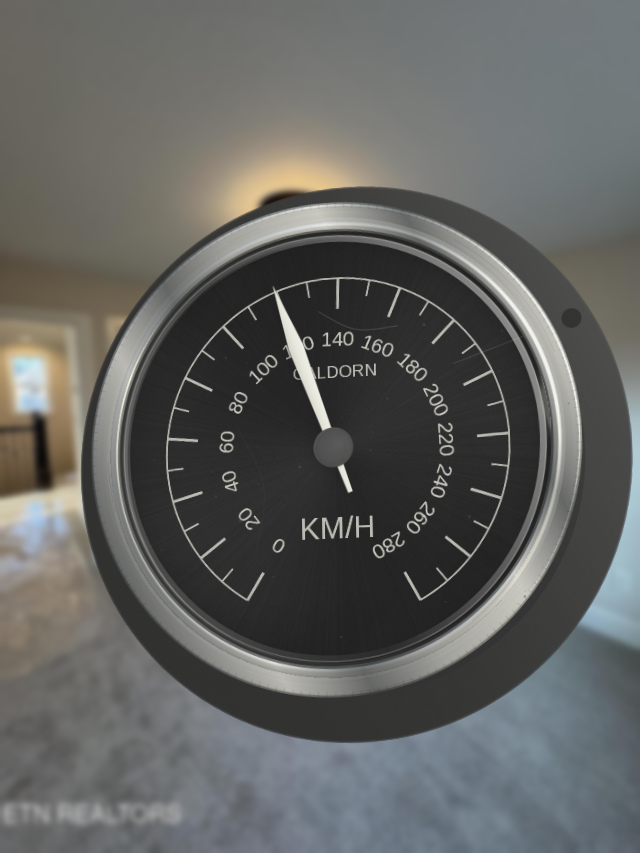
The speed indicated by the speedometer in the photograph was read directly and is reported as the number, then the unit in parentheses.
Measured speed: 120 (km/h)
